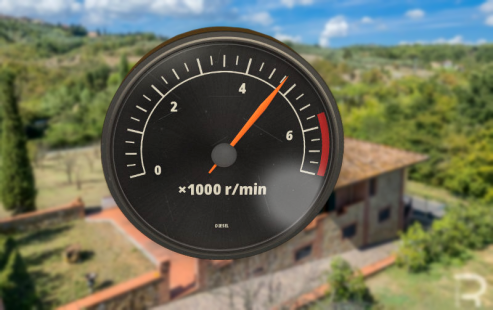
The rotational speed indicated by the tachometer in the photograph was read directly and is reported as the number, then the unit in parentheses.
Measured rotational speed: 4750 (rpm)
